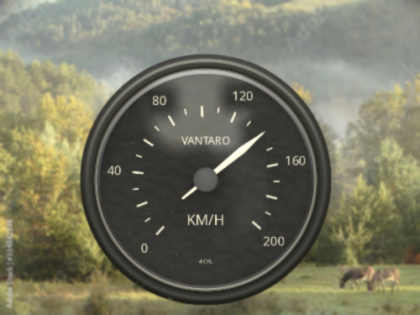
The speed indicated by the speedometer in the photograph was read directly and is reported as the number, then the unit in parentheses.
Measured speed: 140 (km/h)
